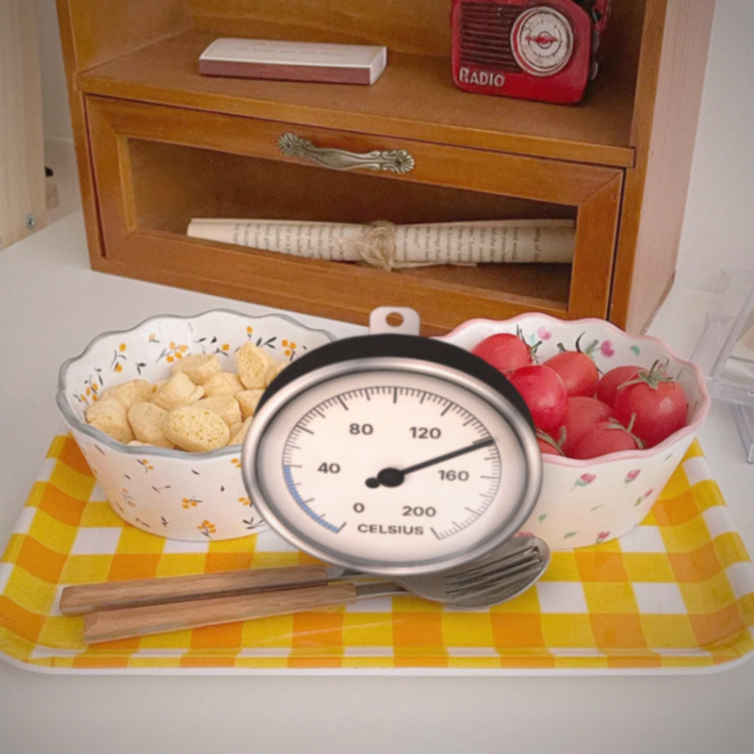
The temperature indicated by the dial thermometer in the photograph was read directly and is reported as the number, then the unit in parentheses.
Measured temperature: 140 (°C)
